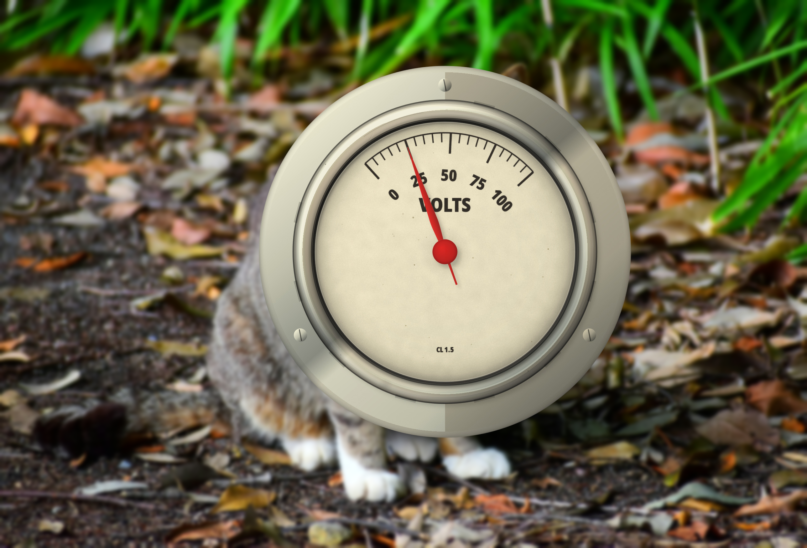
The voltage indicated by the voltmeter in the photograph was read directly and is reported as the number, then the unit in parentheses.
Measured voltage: 25 (V)
